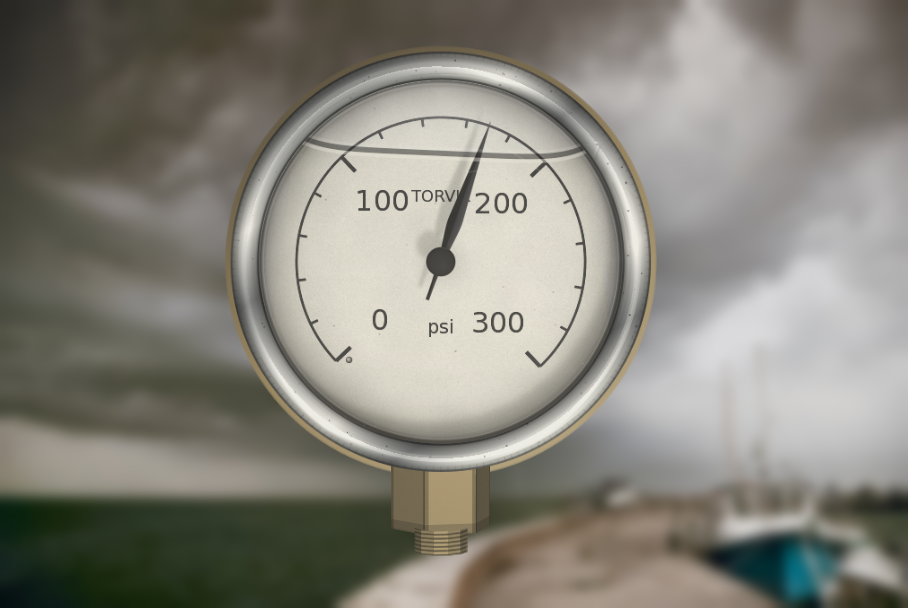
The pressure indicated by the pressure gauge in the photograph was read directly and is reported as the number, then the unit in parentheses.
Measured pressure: 170 (psi)
